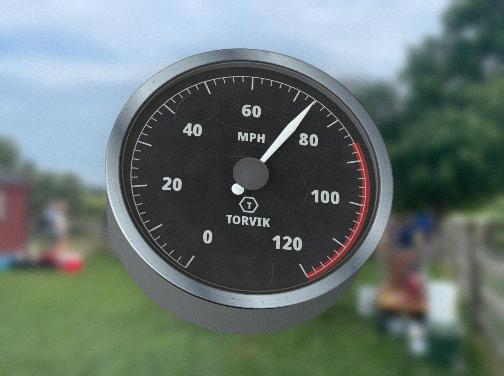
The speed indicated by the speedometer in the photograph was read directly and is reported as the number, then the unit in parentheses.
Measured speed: 74 (mph)
